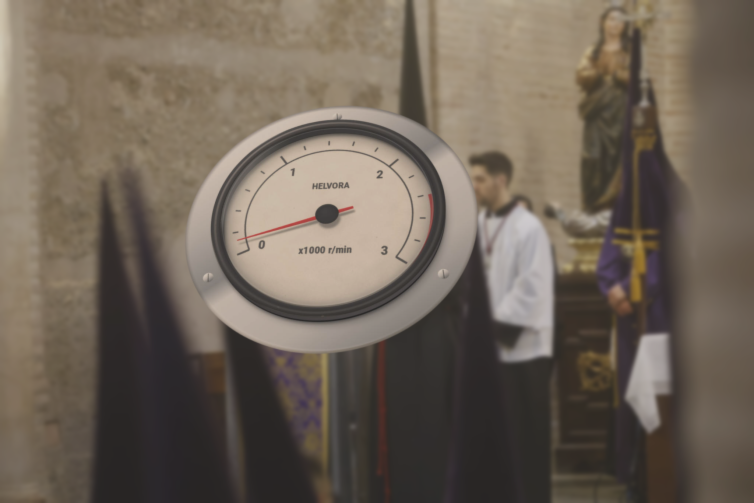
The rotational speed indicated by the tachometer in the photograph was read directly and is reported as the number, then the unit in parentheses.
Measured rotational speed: 100 (rpm)
